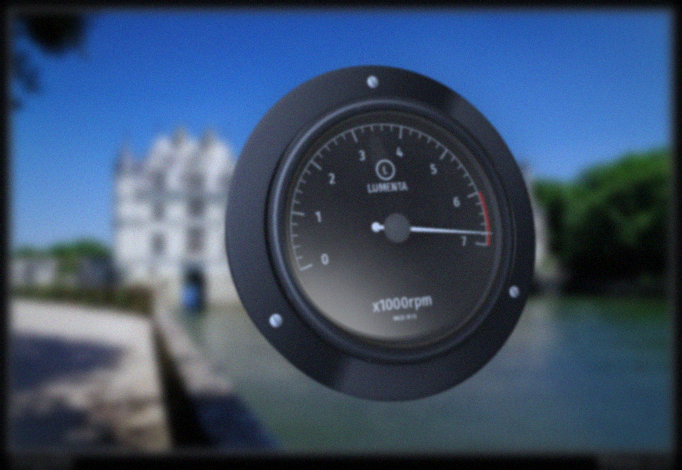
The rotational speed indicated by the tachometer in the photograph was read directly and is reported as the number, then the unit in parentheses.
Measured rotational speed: 6800 (rpm)
